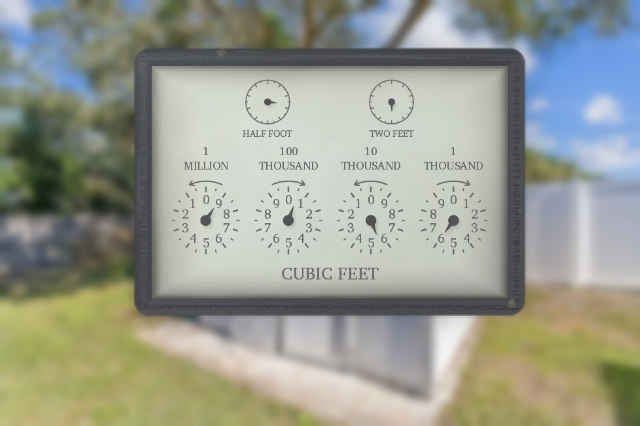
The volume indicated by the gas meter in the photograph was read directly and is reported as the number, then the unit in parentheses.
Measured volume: 905600 (ft³)
